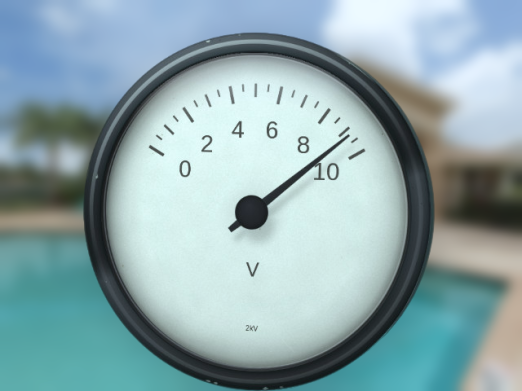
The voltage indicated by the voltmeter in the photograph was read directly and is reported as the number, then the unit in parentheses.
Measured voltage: 9.25 (V)
